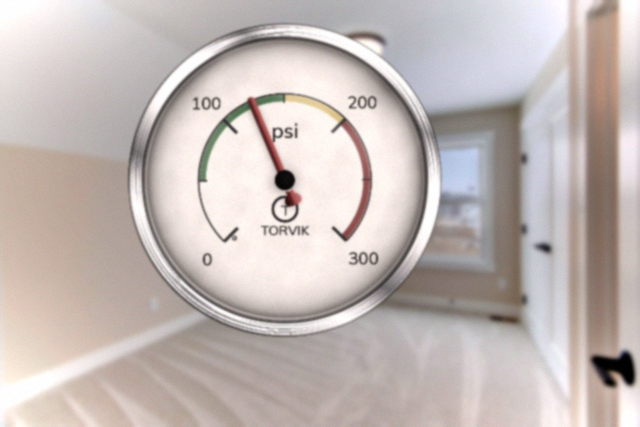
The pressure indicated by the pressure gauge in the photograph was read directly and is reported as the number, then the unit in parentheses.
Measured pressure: 125 (psi)
